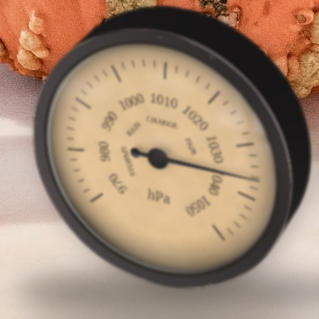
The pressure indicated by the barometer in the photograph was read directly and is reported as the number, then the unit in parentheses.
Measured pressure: 1036 (hPa)
